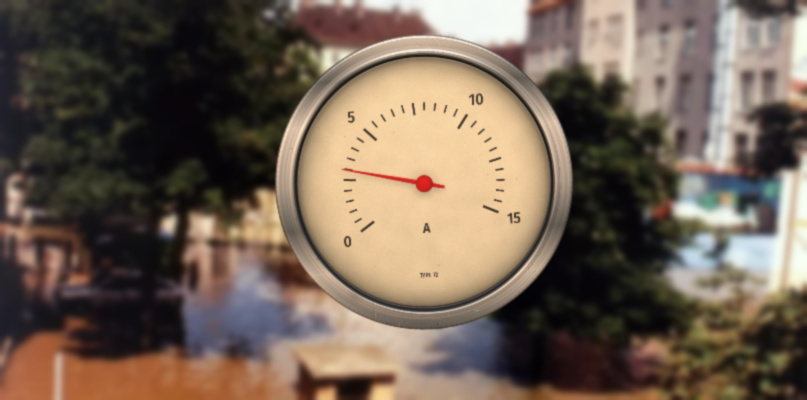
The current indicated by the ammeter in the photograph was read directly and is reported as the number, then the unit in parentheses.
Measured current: 3 (A)
